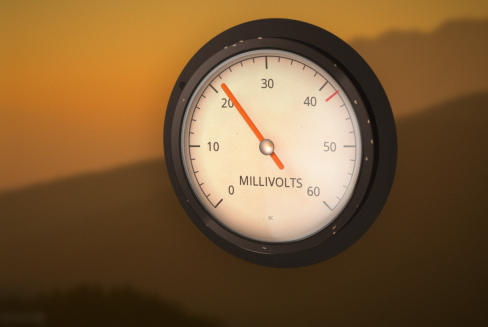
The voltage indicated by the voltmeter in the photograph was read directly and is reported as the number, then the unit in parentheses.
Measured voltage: 22 (mV)
